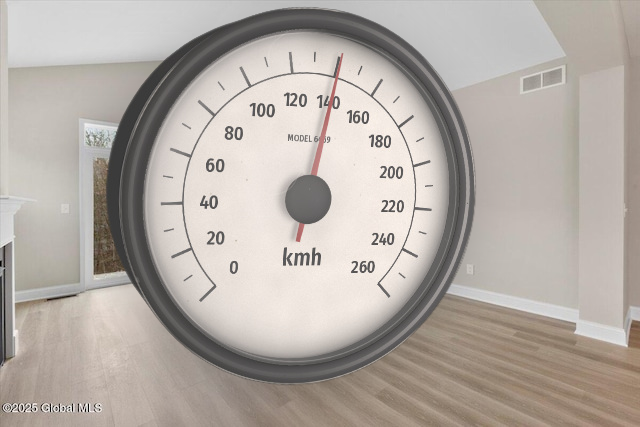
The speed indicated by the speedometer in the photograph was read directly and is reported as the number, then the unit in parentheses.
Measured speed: 140 (km/h)
